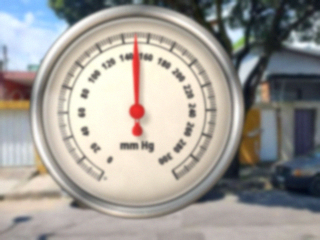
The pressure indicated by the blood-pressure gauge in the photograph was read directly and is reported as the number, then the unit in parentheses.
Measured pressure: 150 (mmHg)
